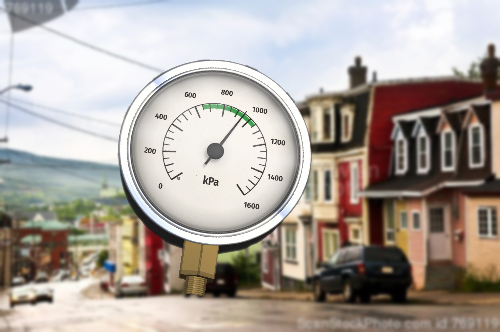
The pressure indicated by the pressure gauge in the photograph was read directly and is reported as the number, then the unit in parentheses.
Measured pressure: 950 (kPa)
